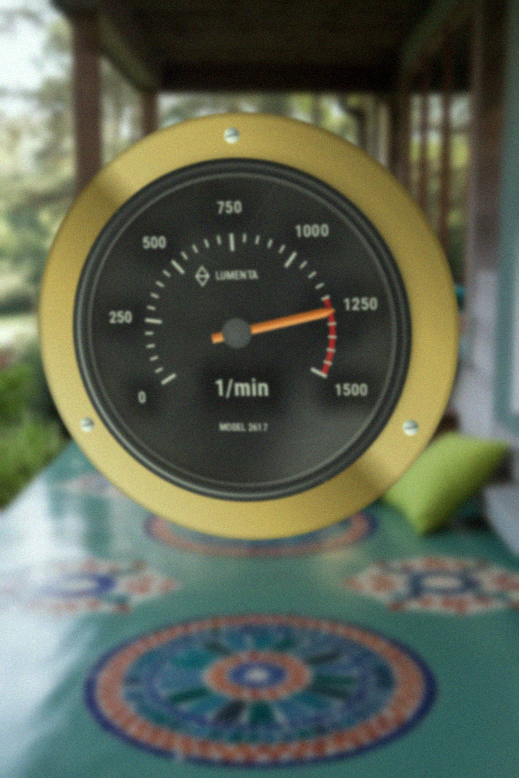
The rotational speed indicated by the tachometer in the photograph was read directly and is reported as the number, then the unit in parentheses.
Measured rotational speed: 1250 (rpm)
